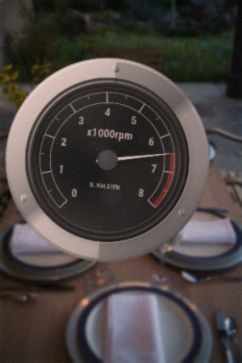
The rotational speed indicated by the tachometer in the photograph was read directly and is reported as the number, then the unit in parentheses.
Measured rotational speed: 6500 (rpm)
